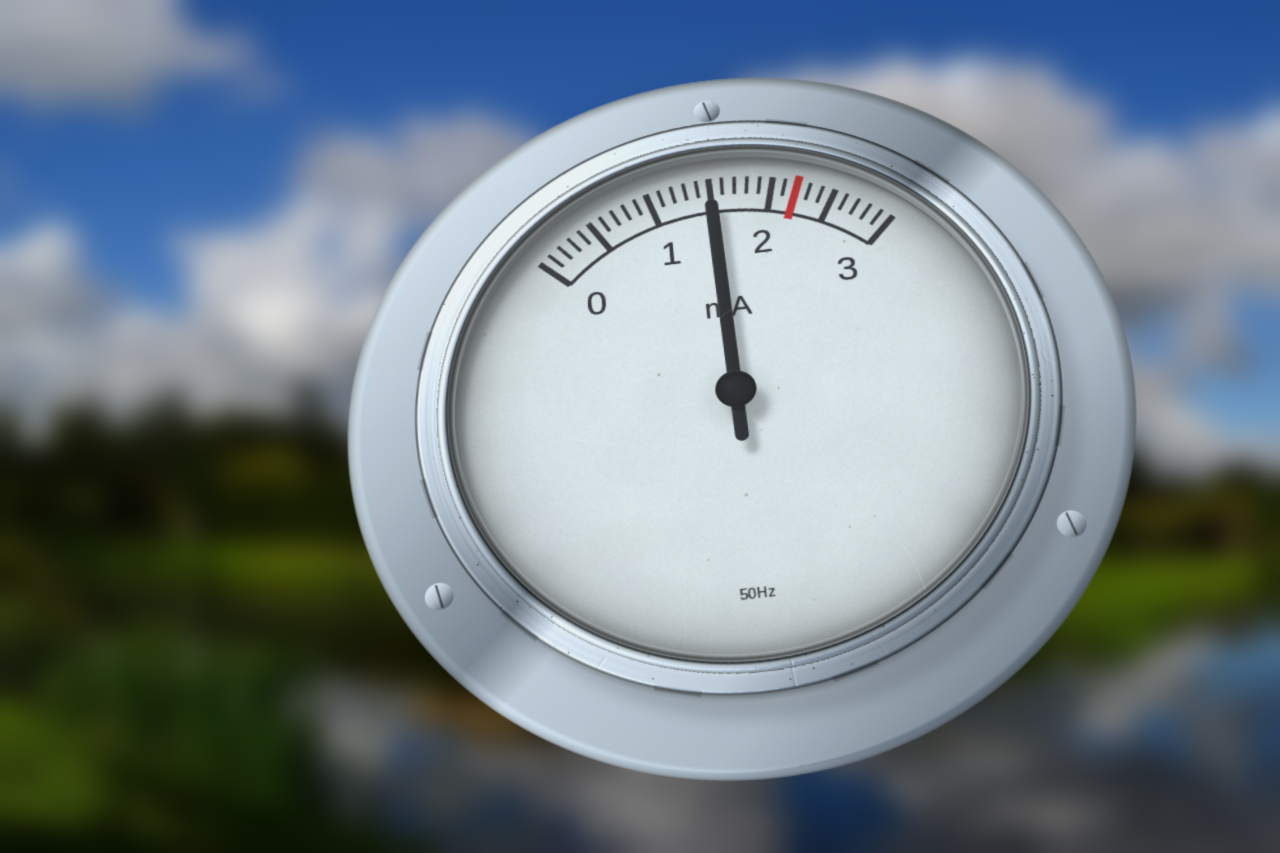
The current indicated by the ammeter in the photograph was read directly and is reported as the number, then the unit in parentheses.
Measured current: 1.5 (mA)
